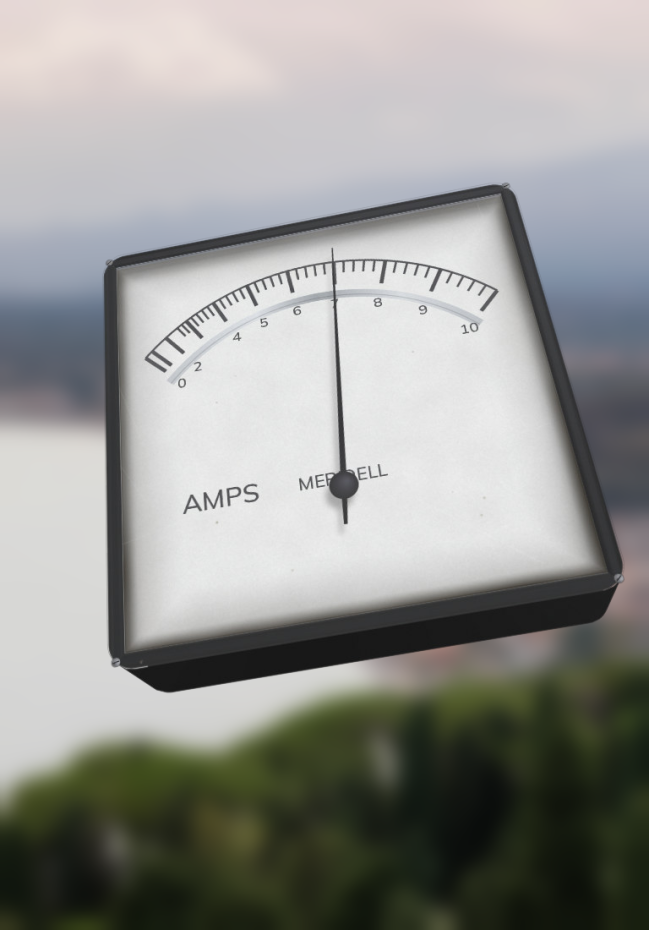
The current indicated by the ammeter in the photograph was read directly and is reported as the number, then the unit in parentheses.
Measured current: 7 (A)
